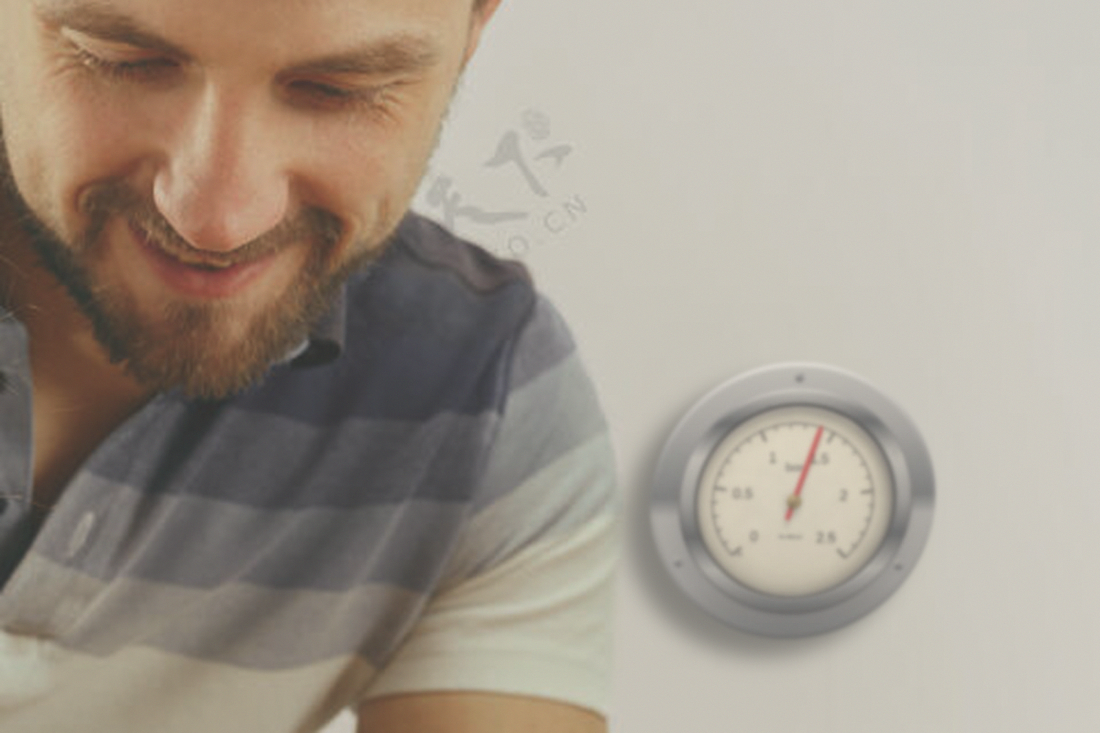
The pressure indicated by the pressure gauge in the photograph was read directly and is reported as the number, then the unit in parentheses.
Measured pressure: 1.4 (bar)
